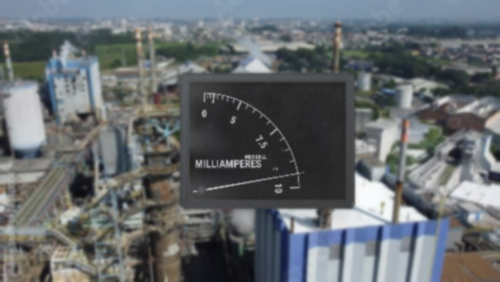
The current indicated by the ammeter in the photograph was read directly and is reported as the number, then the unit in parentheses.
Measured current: 9.5 (mA)
